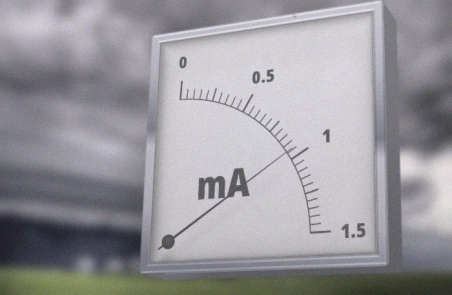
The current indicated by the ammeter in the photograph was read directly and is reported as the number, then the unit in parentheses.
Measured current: 0.95 (mA)
